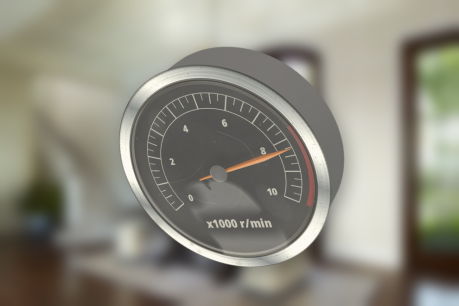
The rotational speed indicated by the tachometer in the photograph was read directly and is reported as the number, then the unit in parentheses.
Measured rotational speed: 8250 (rpm)
